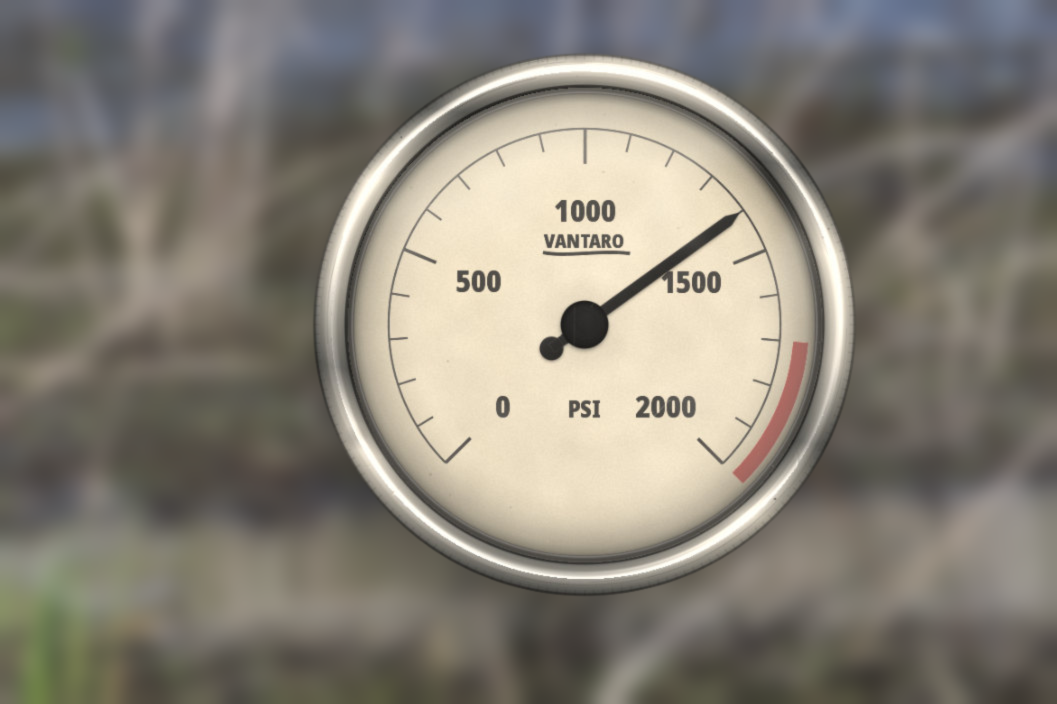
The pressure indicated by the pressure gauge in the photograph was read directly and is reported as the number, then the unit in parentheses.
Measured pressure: 1400 (psi)
